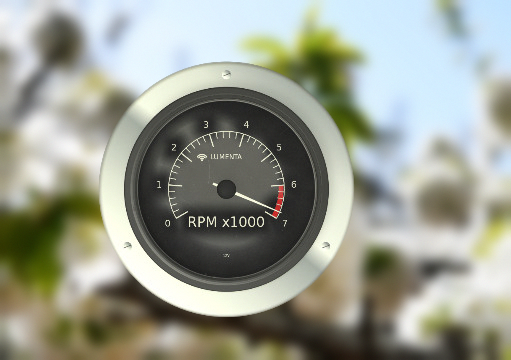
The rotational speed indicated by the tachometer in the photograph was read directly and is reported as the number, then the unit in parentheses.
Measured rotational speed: 6800 (rpm)
